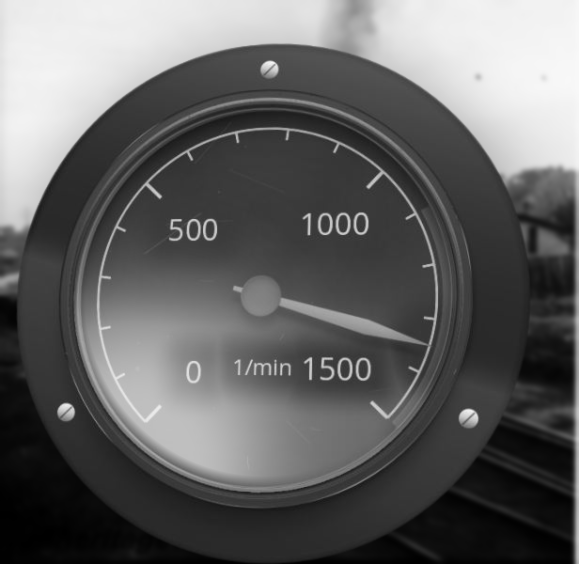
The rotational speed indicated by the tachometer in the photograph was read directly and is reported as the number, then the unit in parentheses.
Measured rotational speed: 1350 (rpm)
